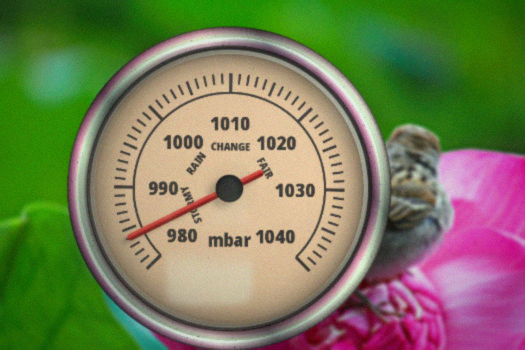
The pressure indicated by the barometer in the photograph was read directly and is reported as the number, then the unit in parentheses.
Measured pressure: 984 (mbar)
